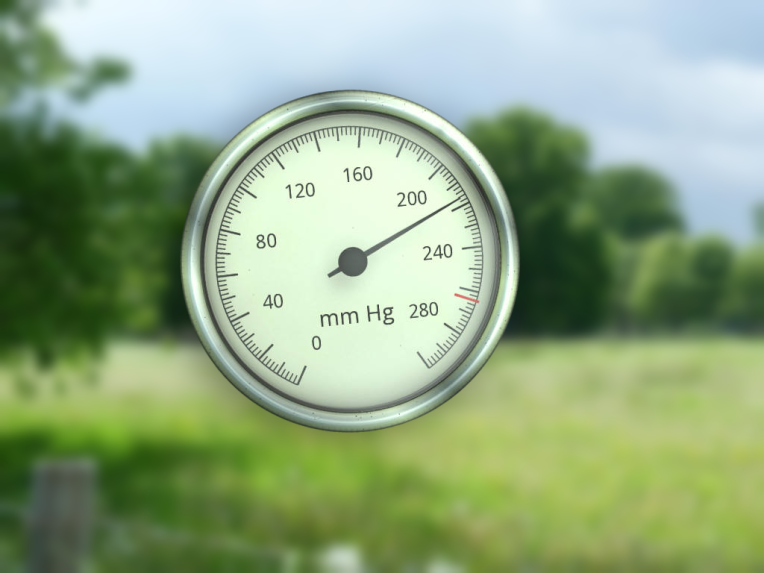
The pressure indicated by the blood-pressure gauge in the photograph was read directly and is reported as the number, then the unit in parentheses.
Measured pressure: 216 (mmHg)
